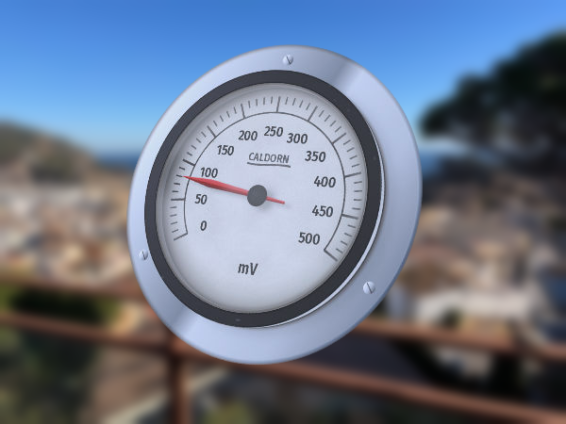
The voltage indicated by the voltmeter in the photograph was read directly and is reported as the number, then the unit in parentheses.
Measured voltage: 80 (mV)
